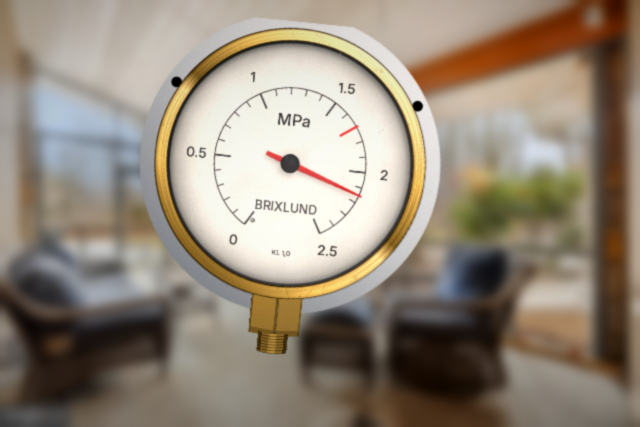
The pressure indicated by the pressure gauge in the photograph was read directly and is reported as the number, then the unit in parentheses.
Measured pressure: 2.15 (MPa)
